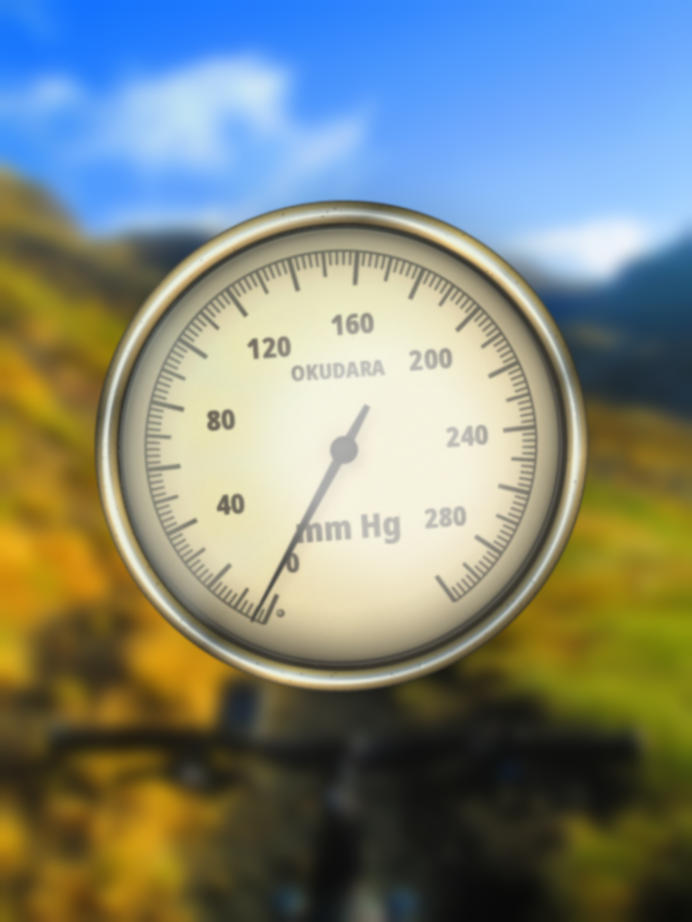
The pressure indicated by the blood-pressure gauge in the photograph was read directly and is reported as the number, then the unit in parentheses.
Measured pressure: 4 (mmHg)
